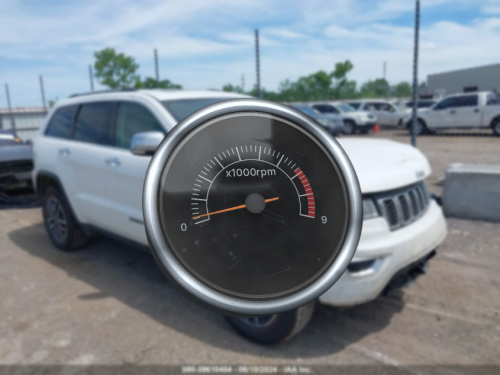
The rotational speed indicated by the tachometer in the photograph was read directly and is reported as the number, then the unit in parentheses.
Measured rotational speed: 200 (rpm)
